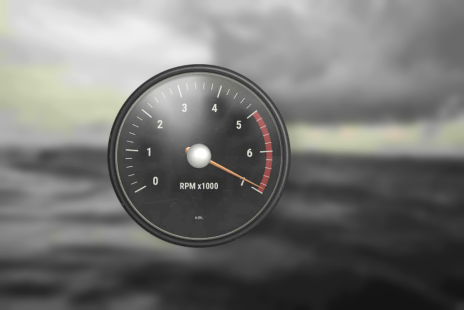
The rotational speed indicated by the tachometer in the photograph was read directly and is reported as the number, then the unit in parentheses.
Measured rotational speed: 6900 (rpm)
